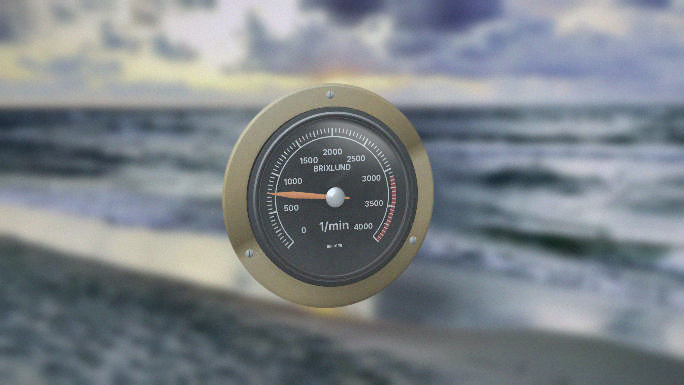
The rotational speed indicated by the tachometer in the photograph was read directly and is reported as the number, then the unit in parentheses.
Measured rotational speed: 750 (rpm)
